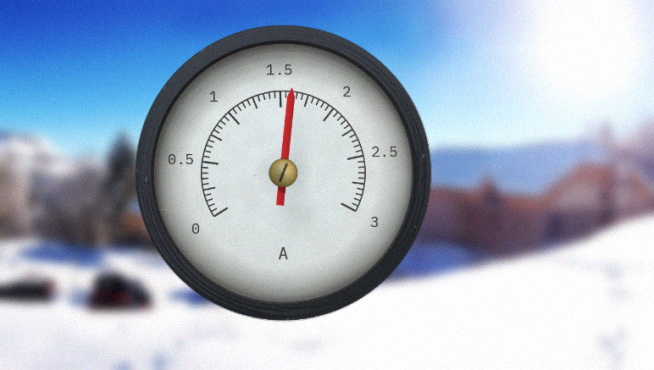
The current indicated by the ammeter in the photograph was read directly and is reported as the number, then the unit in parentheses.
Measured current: 1.6 (A)
